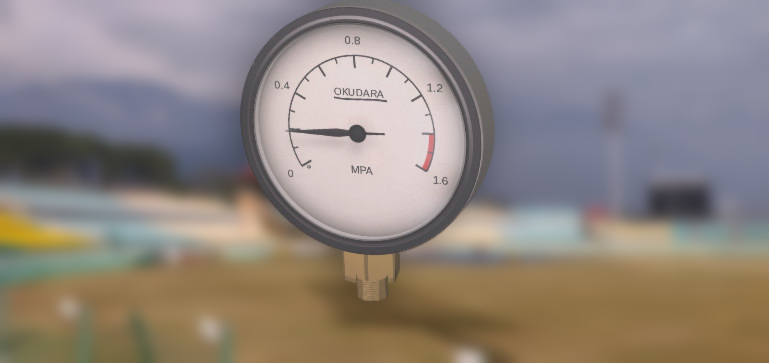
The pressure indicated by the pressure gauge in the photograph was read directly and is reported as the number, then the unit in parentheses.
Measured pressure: 0.2 (MPa)
